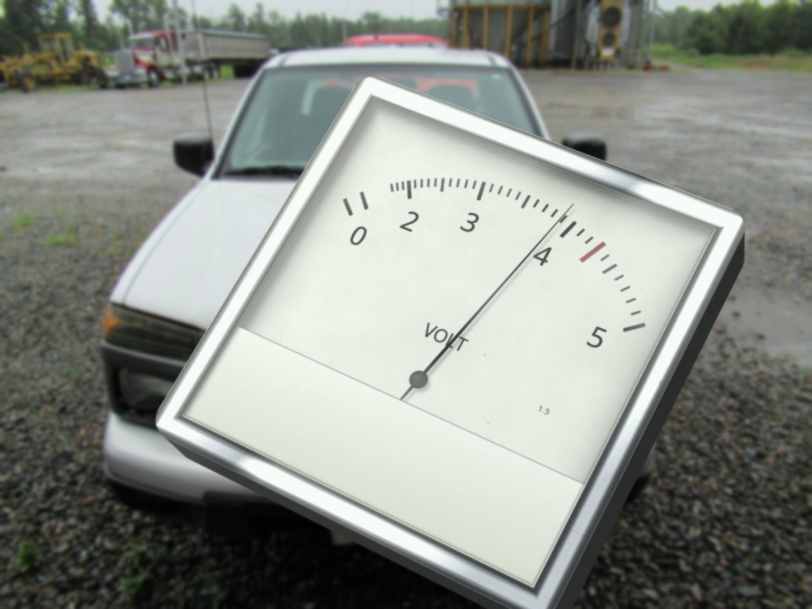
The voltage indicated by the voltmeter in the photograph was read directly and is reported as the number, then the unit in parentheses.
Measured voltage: 3.9 (V)
